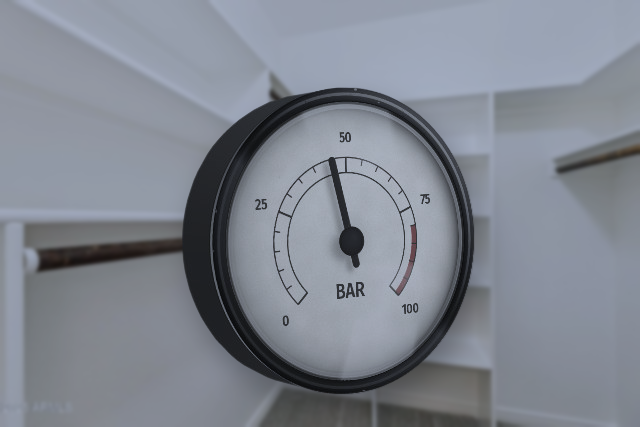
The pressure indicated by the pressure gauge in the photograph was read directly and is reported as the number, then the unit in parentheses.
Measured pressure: 45 (bar)
